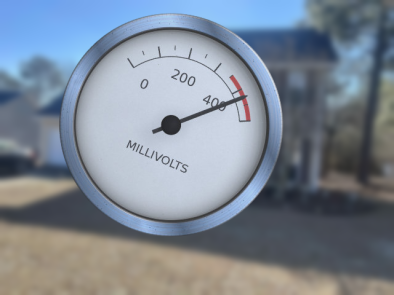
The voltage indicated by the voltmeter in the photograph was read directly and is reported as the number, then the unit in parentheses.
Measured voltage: 425 (mV)
